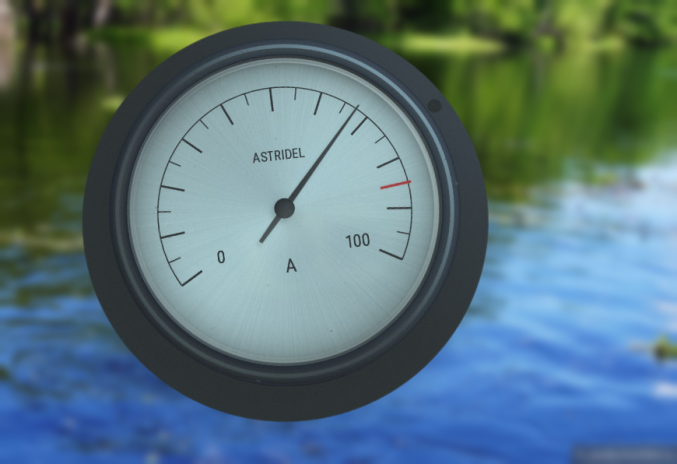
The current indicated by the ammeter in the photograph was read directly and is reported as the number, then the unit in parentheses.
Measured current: 67.5 (A)
